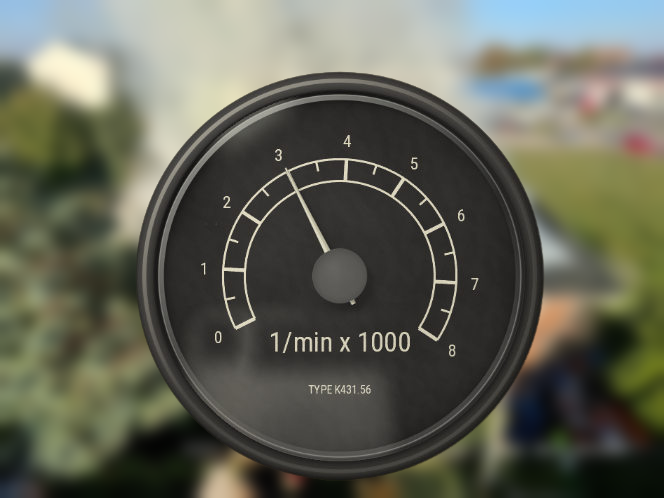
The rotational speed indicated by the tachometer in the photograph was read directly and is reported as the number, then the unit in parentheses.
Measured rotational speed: 3000 (rpm)
